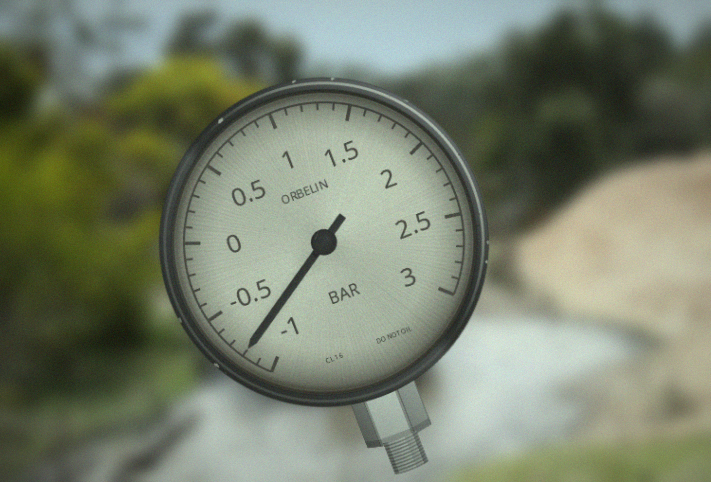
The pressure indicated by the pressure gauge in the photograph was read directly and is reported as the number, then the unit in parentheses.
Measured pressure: -0.8 (bar)
